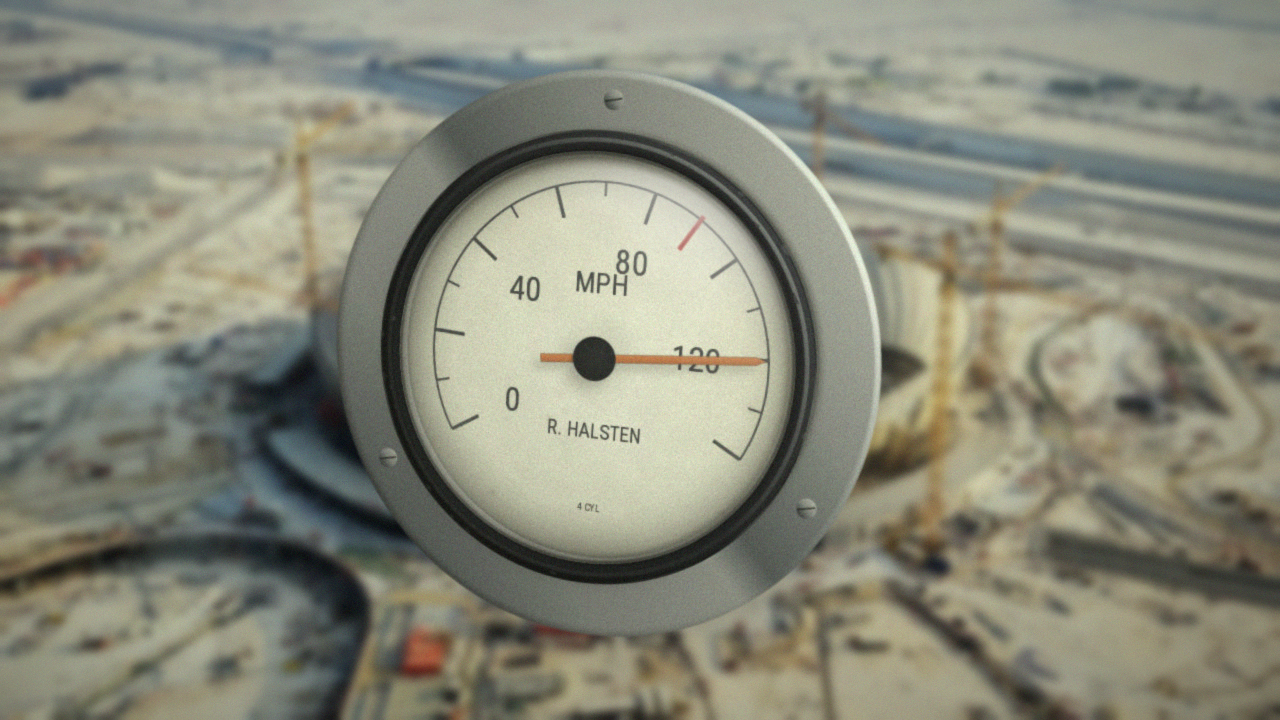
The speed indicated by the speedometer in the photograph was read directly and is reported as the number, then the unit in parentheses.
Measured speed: 120 (mph)
